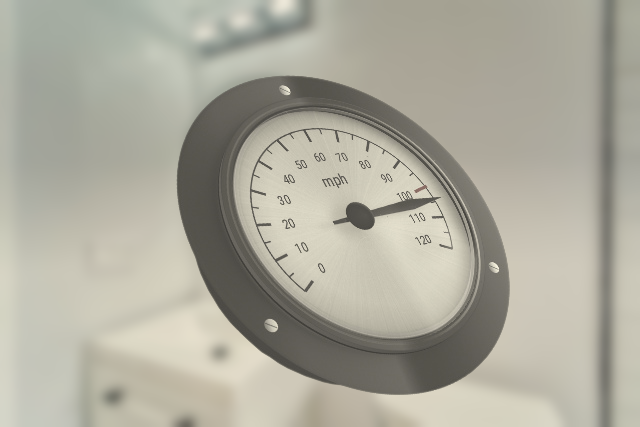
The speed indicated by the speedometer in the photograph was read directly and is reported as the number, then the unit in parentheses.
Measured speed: 105 (mph)
